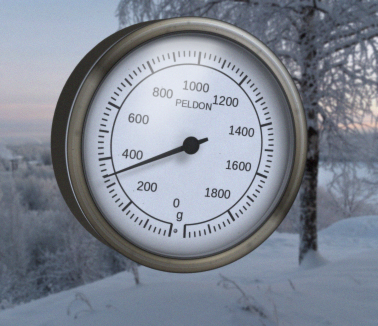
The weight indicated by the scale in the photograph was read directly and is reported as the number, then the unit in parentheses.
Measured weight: 340 (g)
